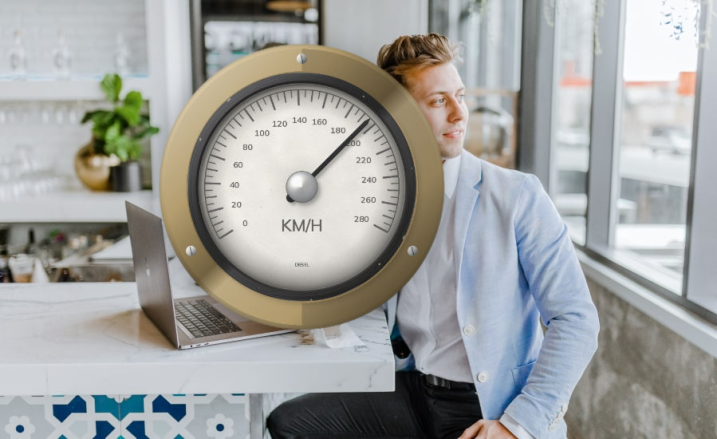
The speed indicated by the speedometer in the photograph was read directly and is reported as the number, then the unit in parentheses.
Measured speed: 195 (km/h)
